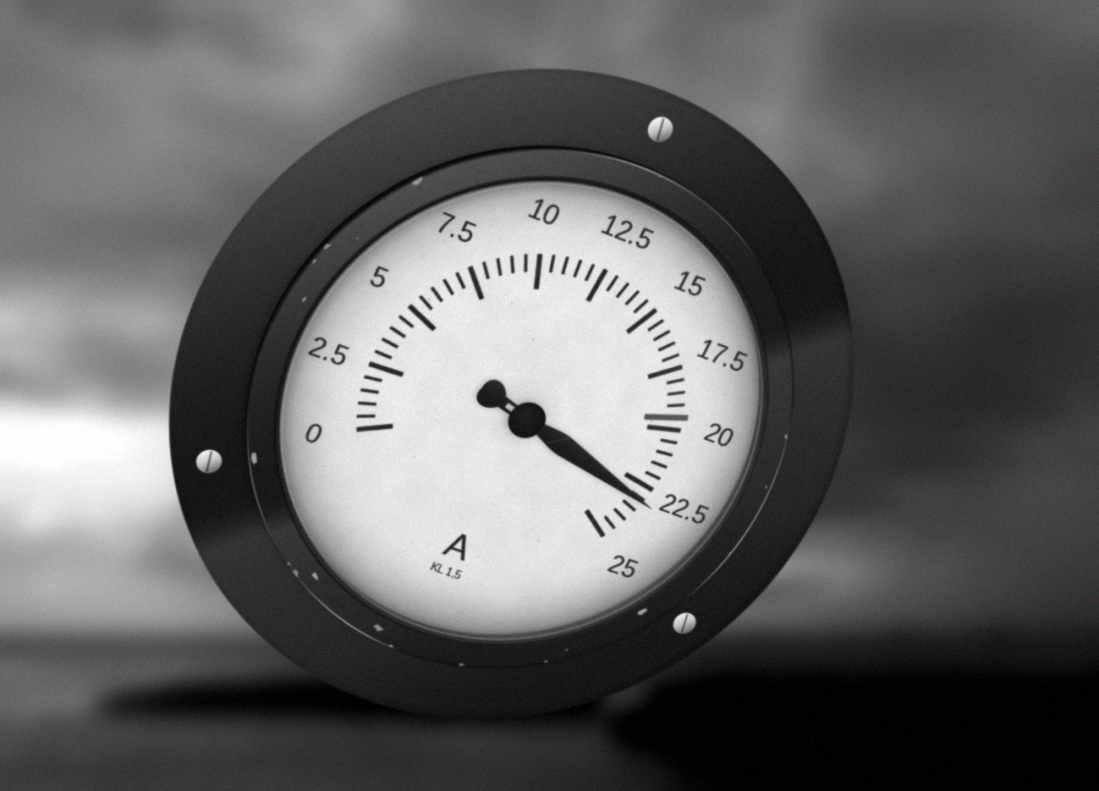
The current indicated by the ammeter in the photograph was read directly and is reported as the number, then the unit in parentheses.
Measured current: 23 (A)
